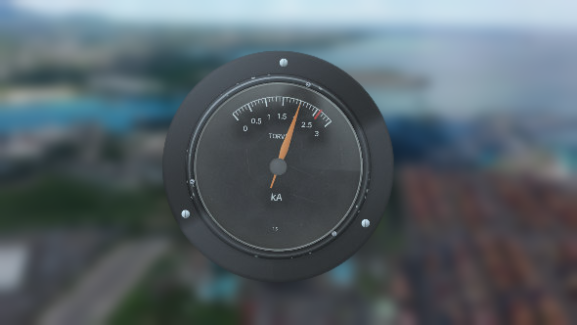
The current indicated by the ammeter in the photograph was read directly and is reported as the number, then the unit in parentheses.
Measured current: 2 (kA)
